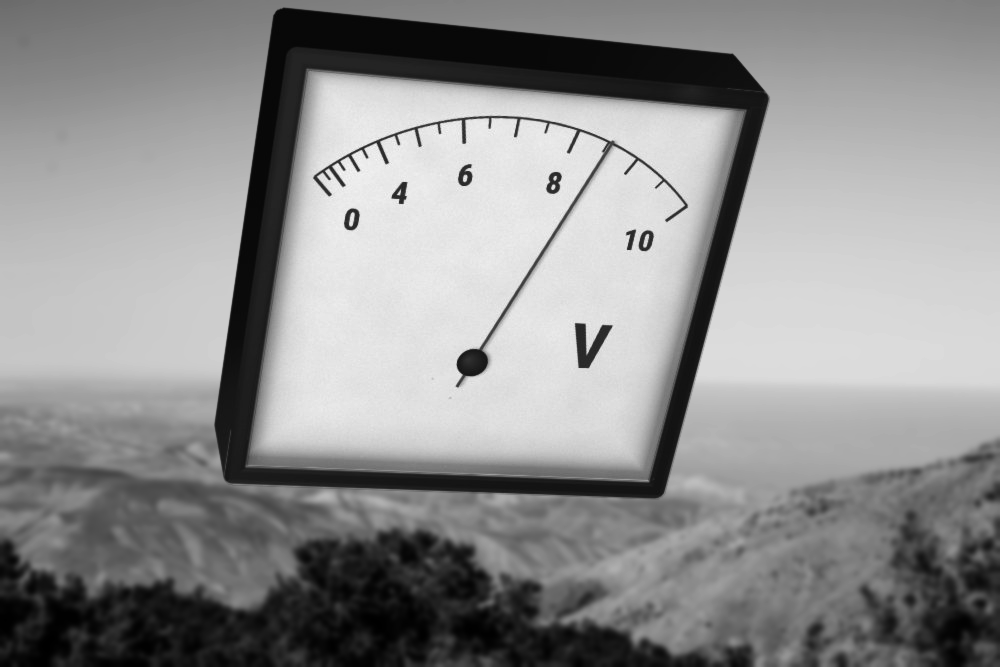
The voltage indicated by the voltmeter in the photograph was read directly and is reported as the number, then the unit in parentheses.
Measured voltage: 8.5 (V)
